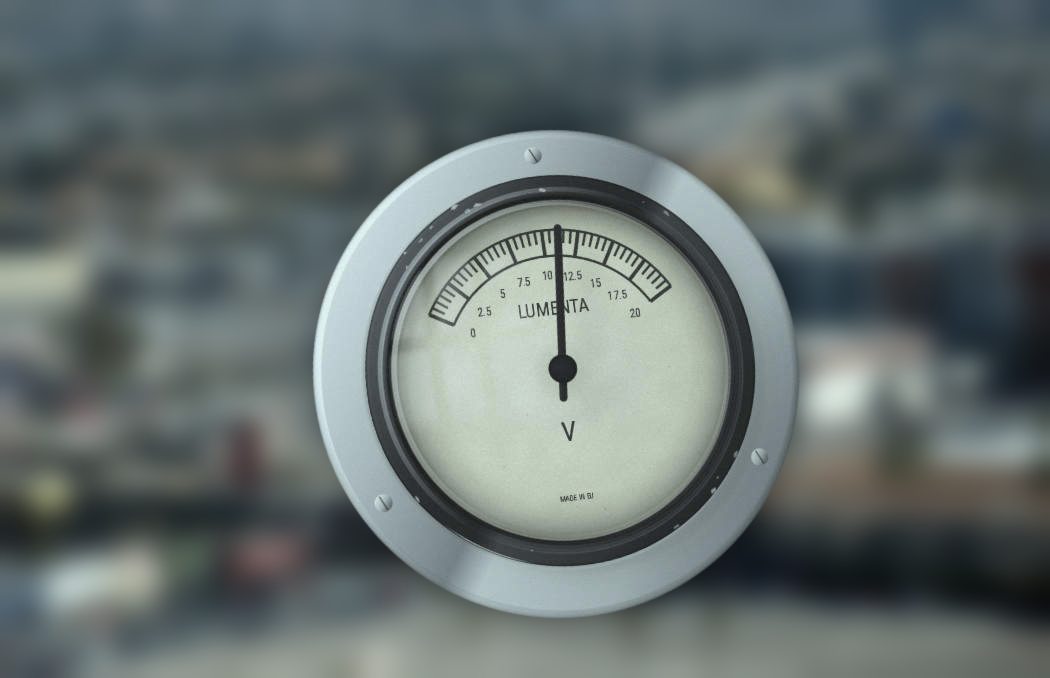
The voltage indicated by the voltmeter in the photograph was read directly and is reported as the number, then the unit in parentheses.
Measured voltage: 11 (V)
